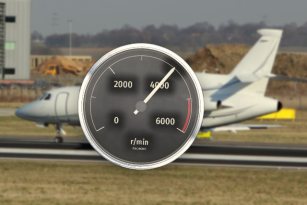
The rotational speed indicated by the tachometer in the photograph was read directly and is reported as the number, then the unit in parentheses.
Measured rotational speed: 4000 (rpm)
